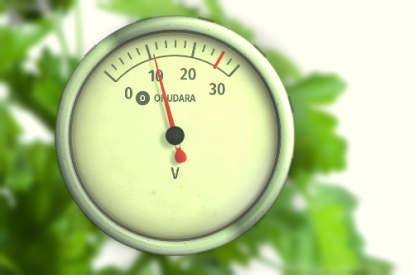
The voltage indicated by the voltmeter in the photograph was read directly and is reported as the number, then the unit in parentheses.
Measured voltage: 11 (V)
